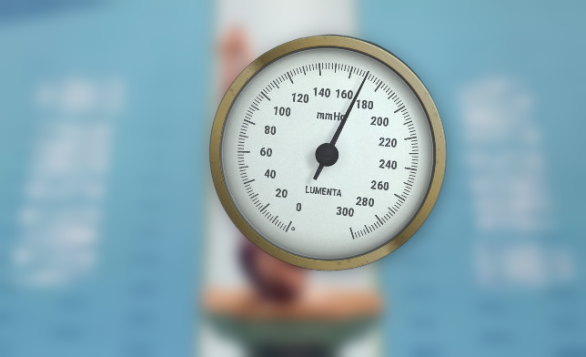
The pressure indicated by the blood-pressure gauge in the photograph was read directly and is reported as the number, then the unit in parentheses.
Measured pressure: 170 (mmHg)
